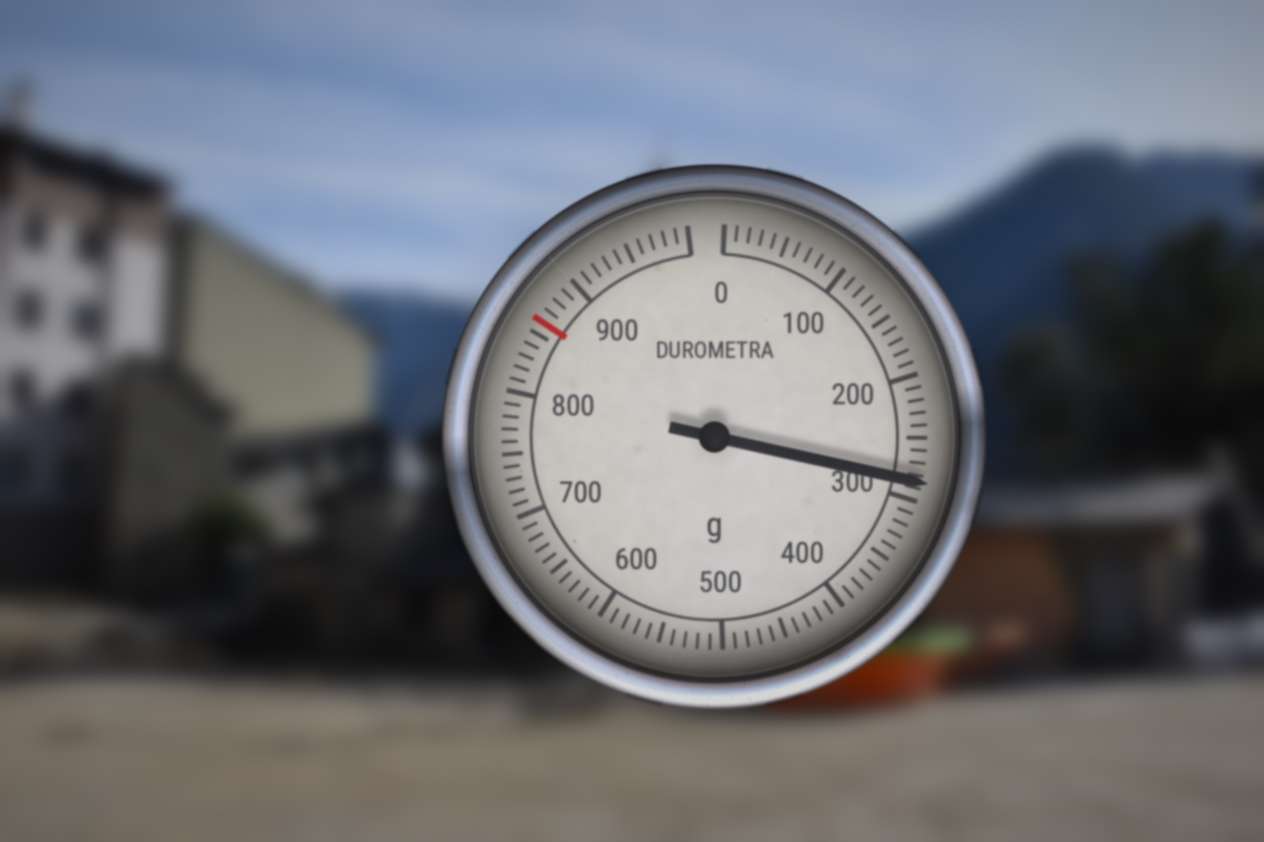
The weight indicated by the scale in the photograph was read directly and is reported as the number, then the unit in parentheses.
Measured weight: 285 (g)
